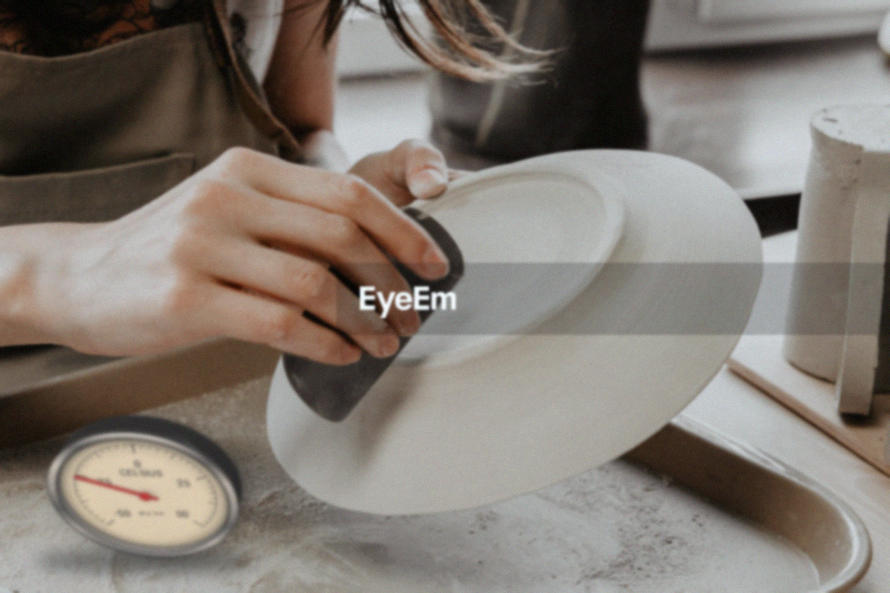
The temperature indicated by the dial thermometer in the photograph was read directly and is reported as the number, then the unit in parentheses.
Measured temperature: -25 (°C)
